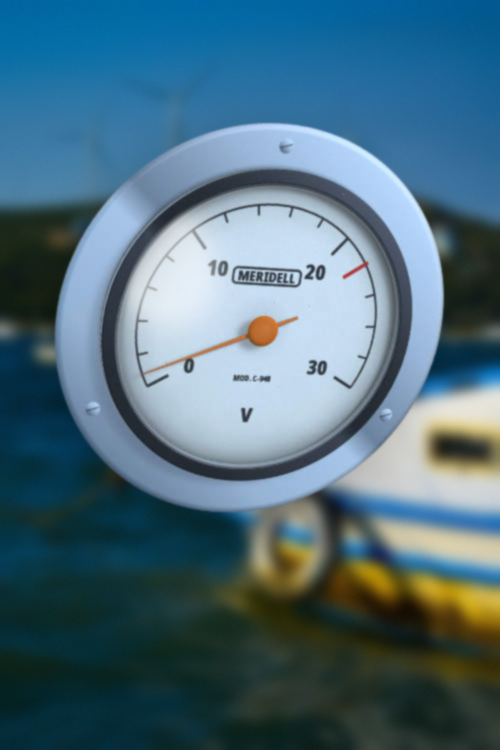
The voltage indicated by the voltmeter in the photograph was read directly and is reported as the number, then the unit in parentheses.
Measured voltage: 1 (V)
